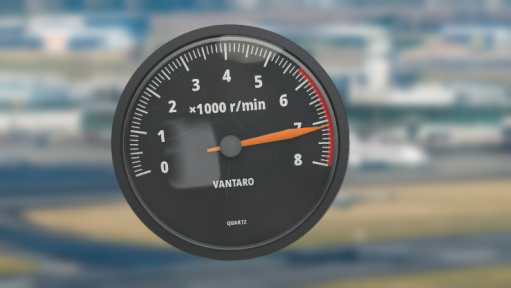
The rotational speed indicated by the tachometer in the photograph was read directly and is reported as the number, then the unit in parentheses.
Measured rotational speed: 7100 (rpm)
